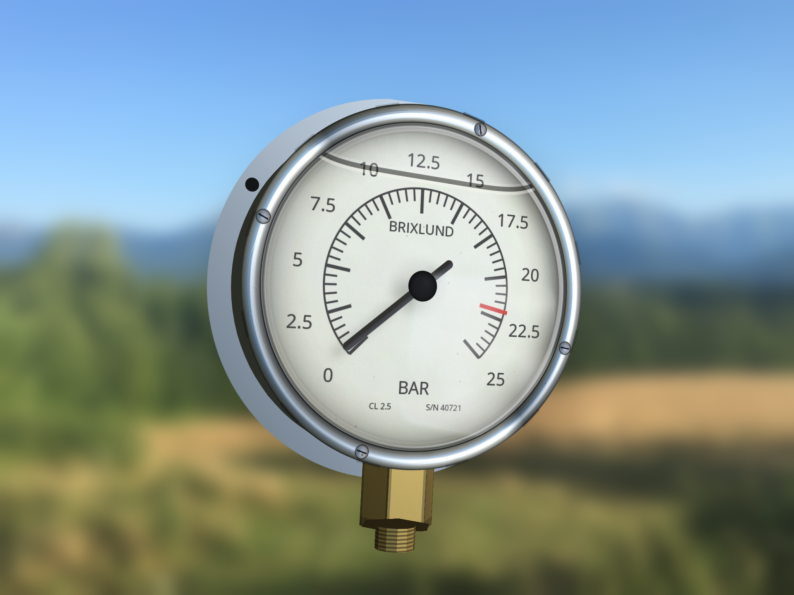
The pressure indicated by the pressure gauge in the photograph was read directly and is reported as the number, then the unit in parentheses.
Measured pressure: 0.5 (bar)
